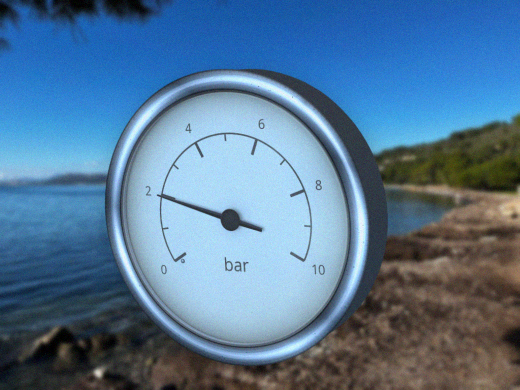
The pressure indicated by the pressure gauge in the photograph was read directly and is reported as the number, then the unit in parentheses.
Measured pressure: 2 (bar)
